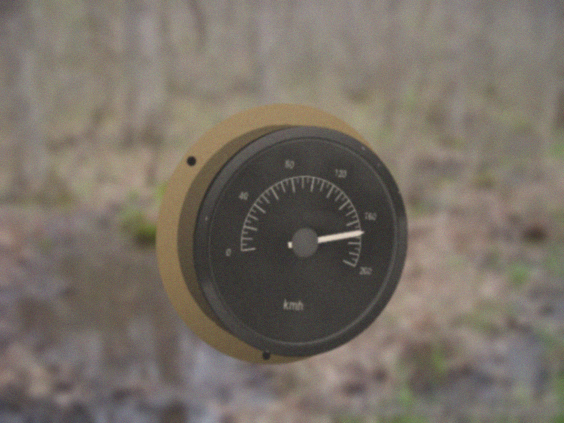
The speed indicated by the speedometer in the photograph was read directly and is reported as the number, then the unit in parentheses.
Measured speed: 170 (km/h)
